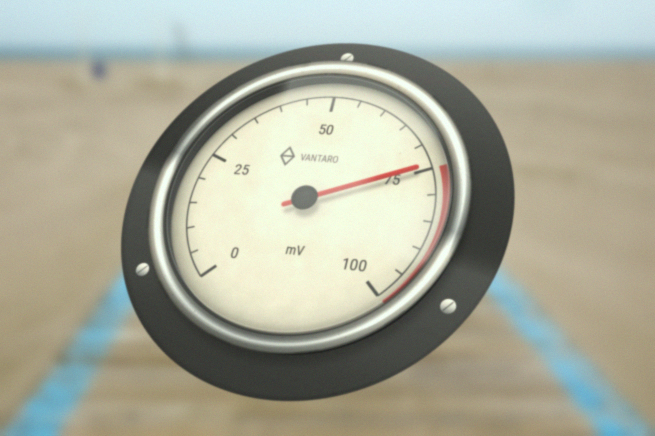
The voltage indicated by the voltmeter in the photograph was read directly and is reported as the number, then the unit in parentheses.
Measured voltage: 75 (mV)
